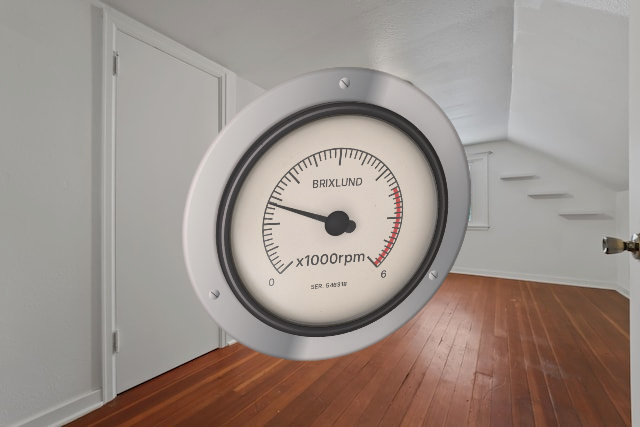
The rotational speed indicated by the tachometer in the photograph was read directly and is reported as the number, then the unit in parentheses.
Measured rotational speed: 1400 (rpm)
